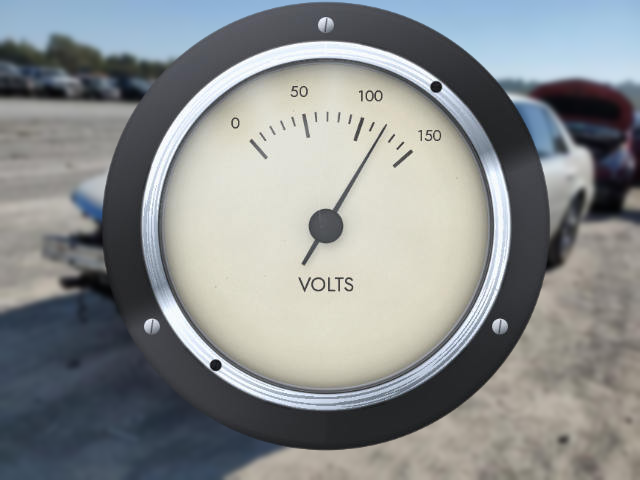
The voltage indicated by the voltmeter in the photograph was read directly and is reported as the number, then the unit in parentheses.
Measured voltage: 120 (V)
